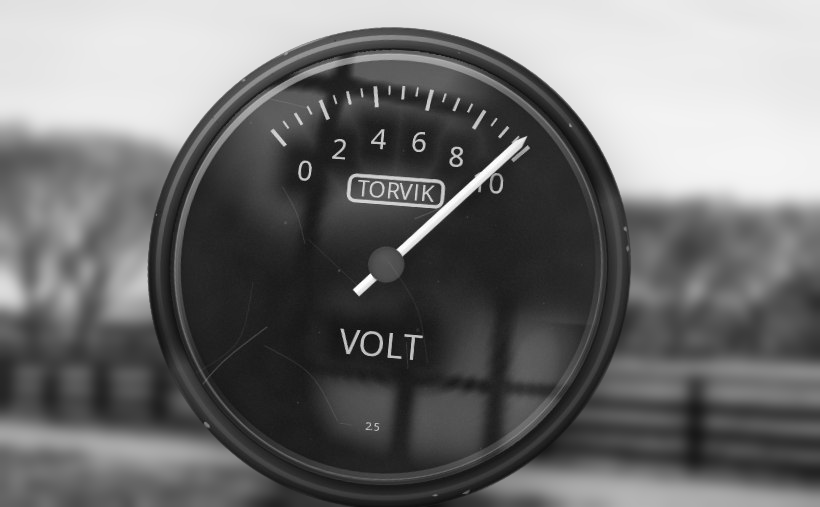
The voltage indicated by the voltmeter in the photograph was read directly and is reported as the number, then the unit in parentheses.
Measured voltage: 9.75 (V)
